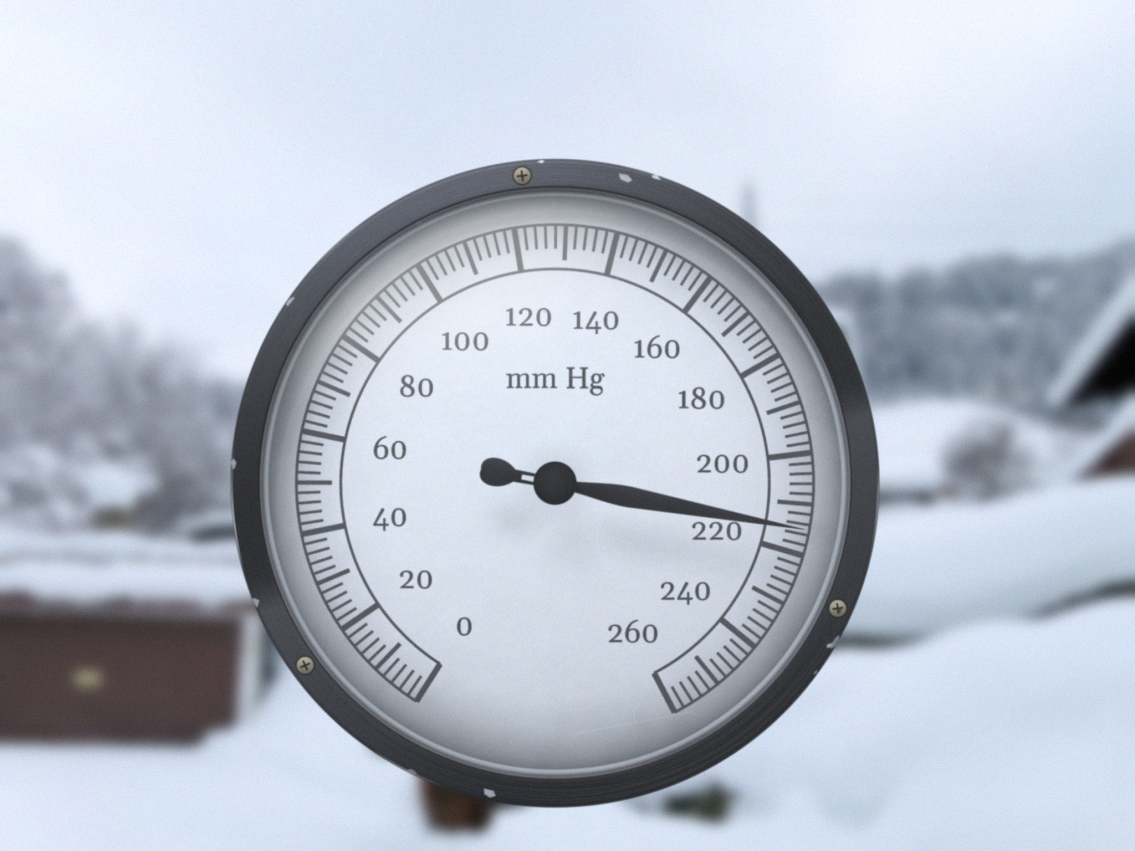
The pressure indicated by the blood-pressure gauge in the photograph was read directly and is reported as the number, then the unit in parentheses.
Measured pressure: 215 (mmHg)
